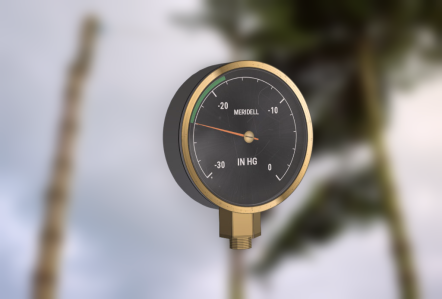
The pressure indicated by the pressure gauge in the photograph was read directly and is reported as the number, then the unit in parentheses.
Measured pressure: -24 (inHg)
